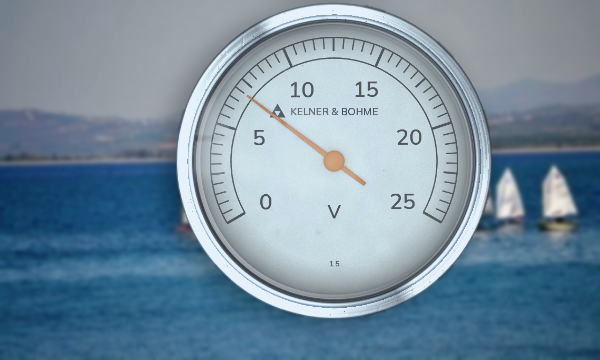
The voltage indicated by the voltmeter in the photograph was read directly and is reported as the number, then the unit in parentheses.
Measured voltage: 7 (V)
